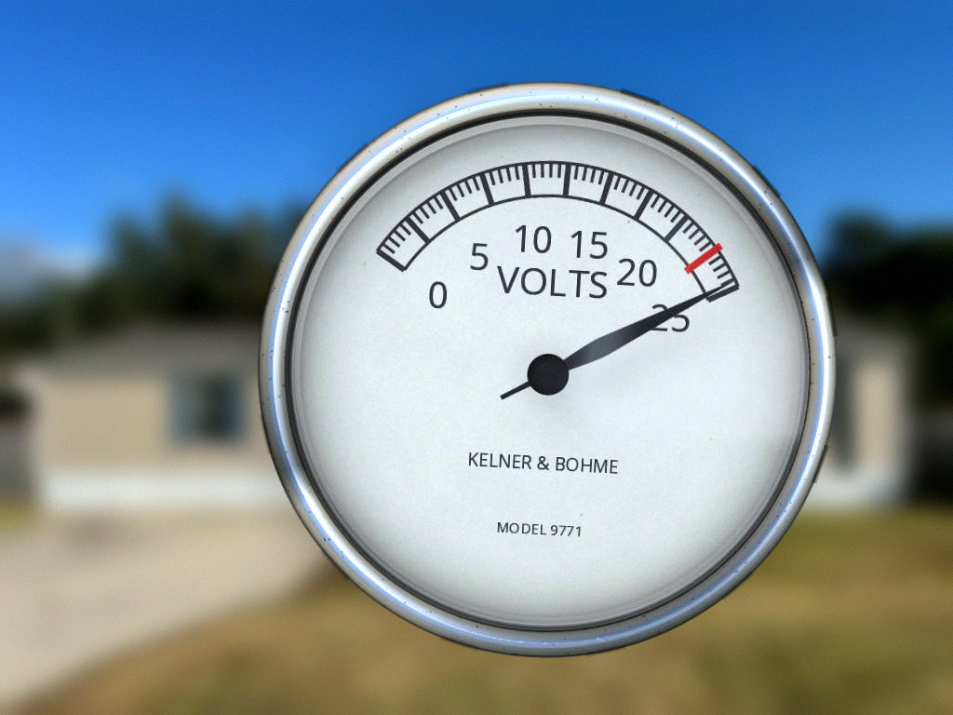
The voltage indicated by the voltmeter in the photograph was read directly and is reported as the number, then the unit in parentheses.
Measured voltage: 24.5 (V)
